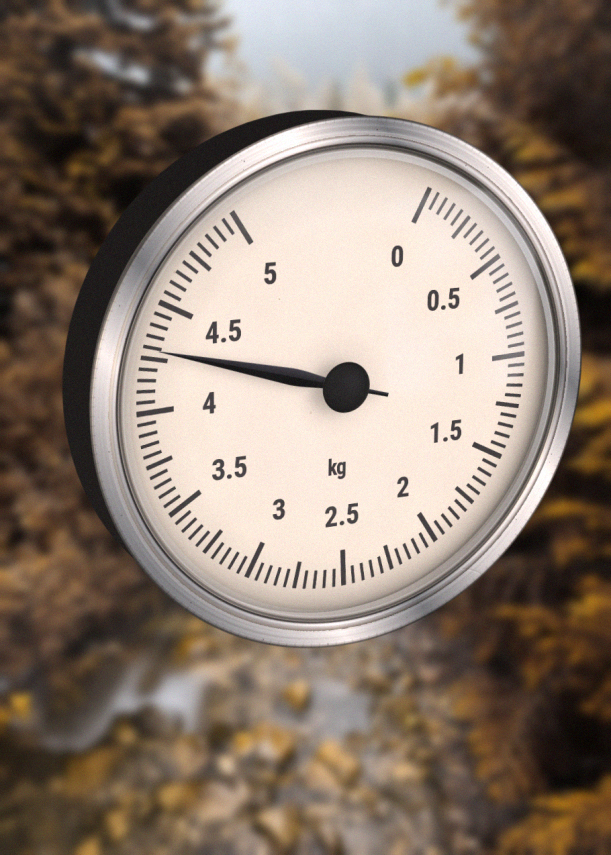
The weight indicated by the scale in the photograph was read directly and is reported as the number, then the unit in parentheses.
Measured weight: 4.3 (kg)
